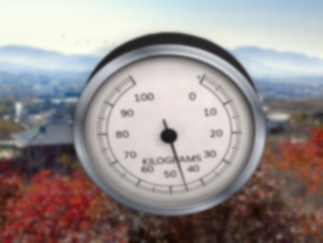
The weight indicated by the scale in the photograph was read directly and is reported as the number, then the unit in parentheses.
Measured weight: 45 (kg)
